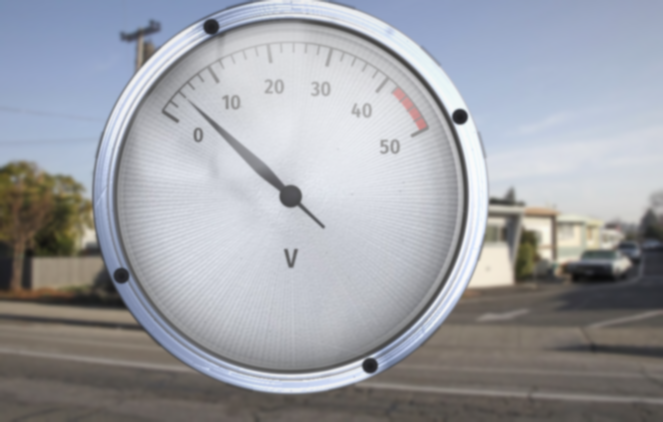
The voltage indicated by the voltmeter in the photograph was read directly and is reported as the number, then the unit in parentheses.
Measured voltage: 4 (V)
